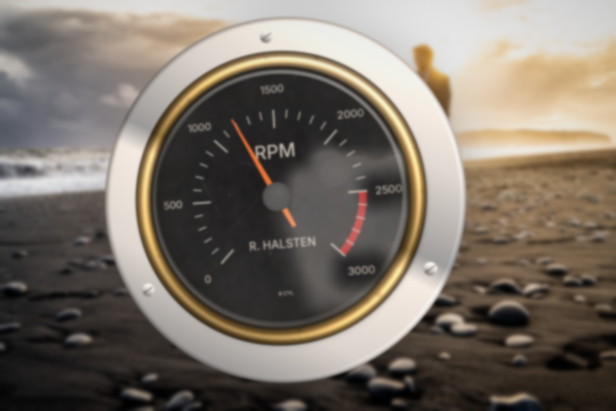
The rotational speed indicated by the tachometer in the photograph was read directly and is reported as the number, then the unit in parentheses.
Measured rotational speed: 1200 (rpm)
